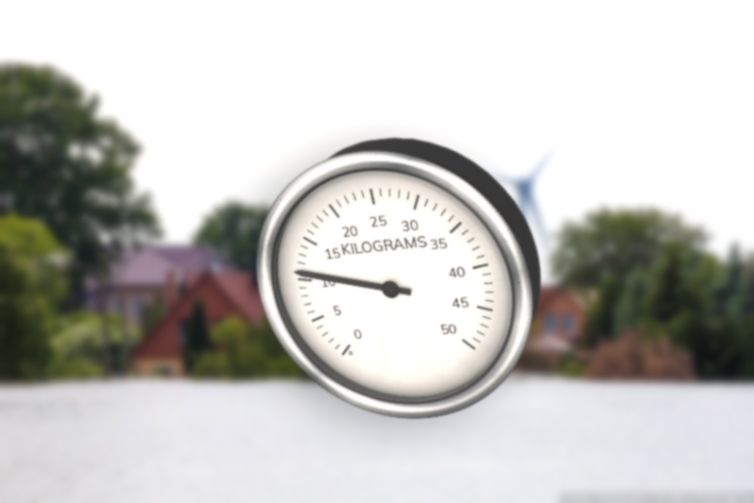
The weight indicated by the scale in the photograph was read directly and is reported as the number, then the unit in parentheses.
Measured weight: 11 (kg)
